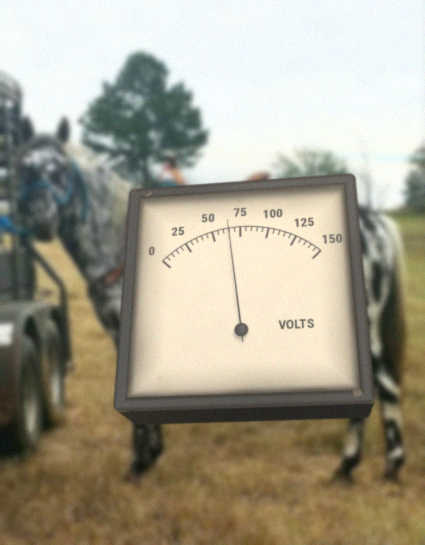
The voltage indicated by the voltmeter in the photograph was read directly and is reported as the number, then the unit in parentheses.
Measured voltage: 65 (V)
